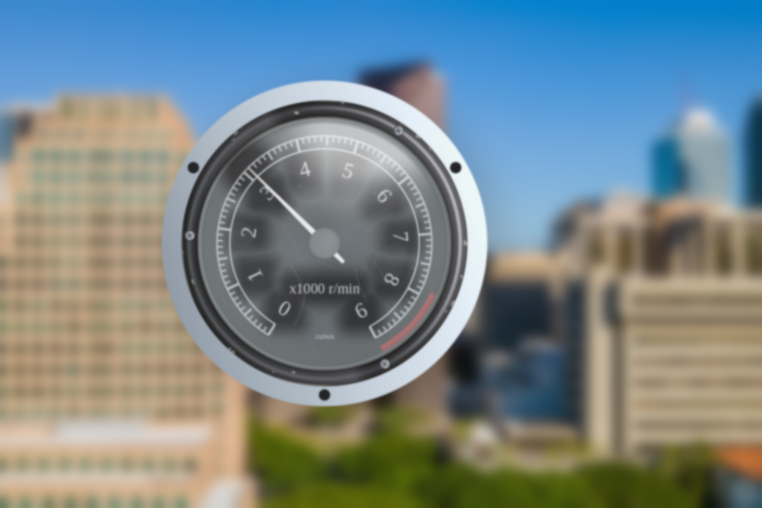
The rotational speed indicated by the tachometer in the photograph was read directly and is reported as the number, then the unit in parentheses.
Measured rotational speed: 3100 (rpm)
